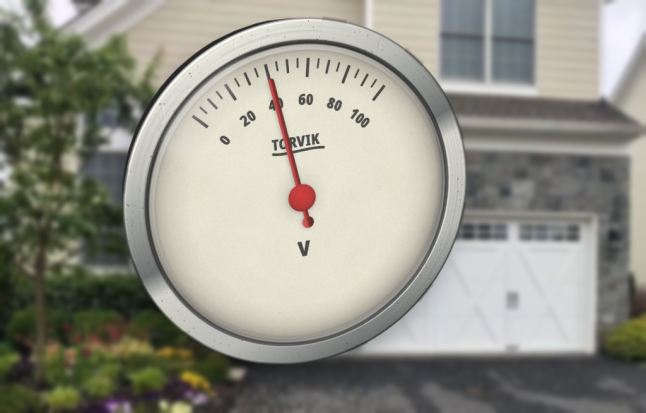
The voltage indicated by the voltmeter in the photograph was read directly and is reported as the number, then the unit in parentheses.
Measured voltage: 40 (V)
